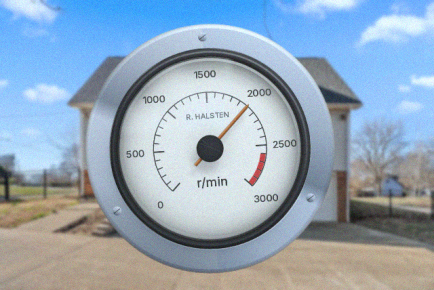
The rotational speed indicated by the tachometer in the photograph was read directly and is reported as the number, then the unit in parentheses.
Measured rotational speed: 2000 (rpm)
